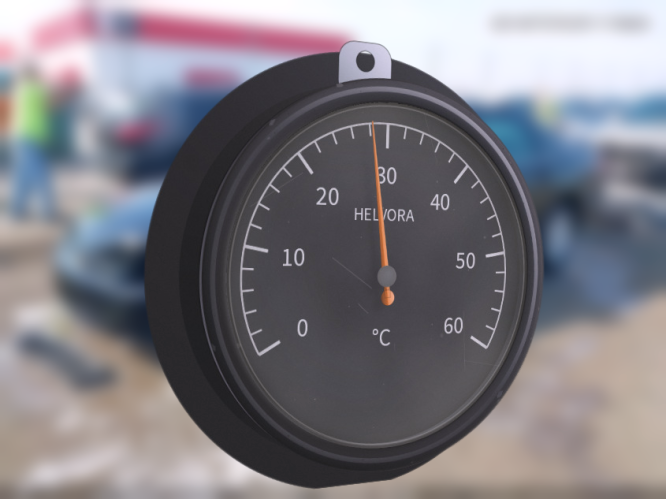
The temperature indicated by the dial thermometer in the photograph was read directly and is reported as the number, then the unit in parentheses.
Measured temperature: 28 (°C)
